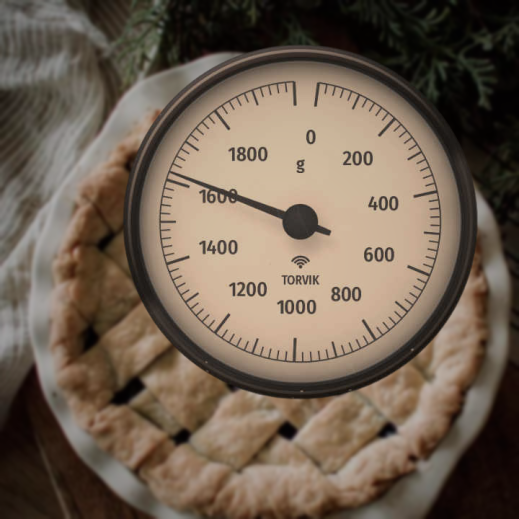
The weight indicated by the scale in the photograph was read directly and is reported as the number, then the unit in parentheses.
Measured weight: 1620 (g)
